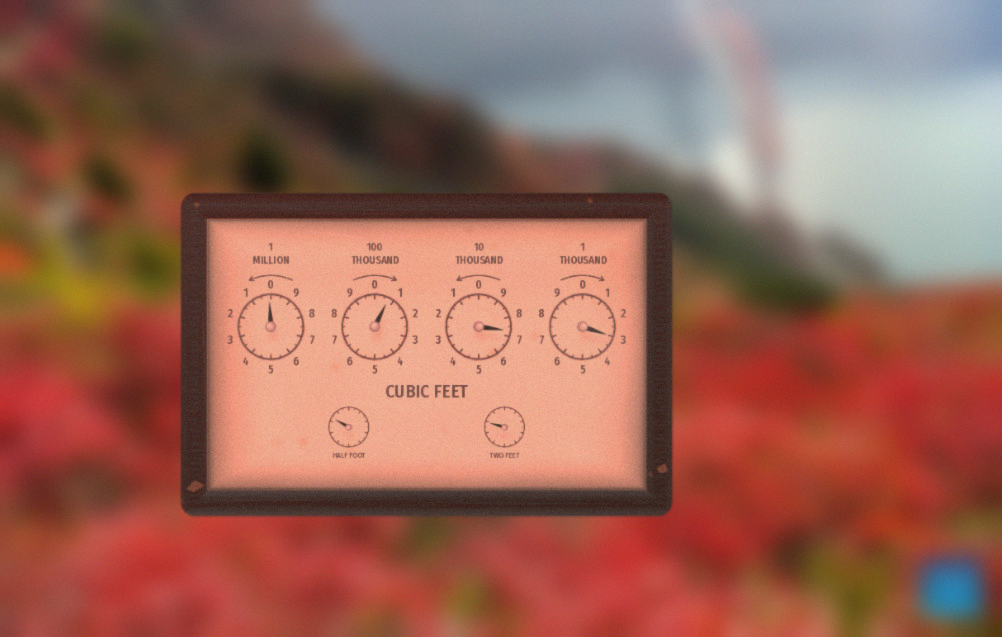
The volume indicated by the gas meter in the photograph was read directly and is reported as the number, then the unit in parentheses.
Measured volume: 7300 (ft³)
